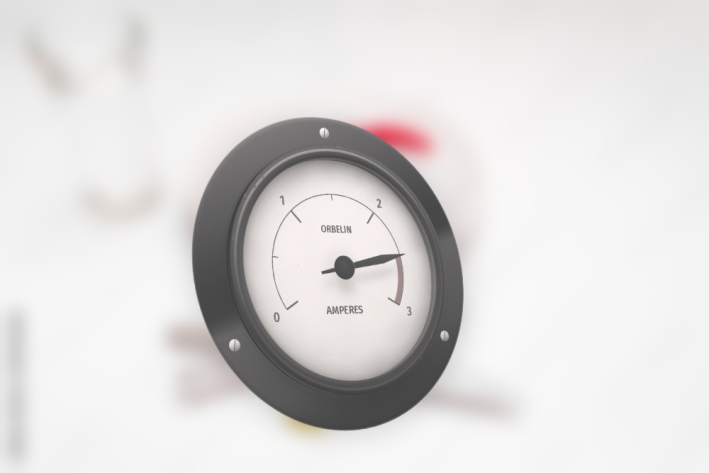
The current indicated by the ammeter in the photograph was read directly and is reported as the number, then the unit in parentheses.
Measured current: 2.5 (A)
